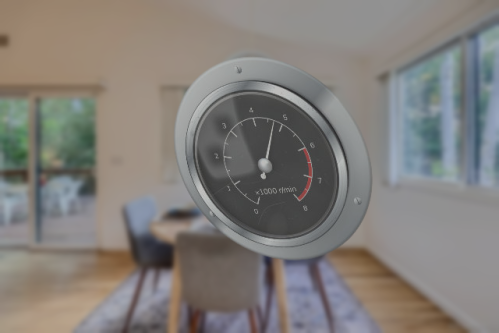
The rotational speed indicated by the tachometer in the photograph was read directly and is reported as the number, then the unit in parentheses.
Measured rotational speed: 4750 (rpm)
